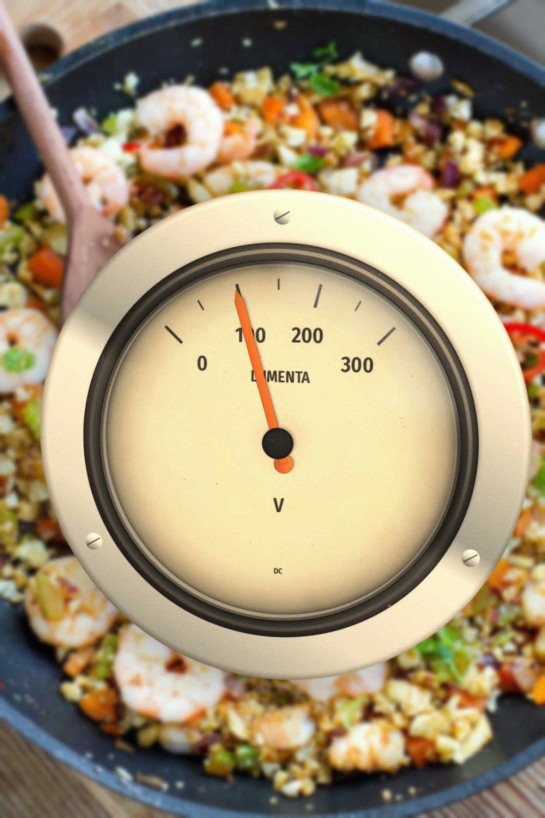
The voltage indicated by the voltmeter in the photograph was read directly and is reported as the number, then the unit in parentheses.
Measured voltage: 100 (V)
